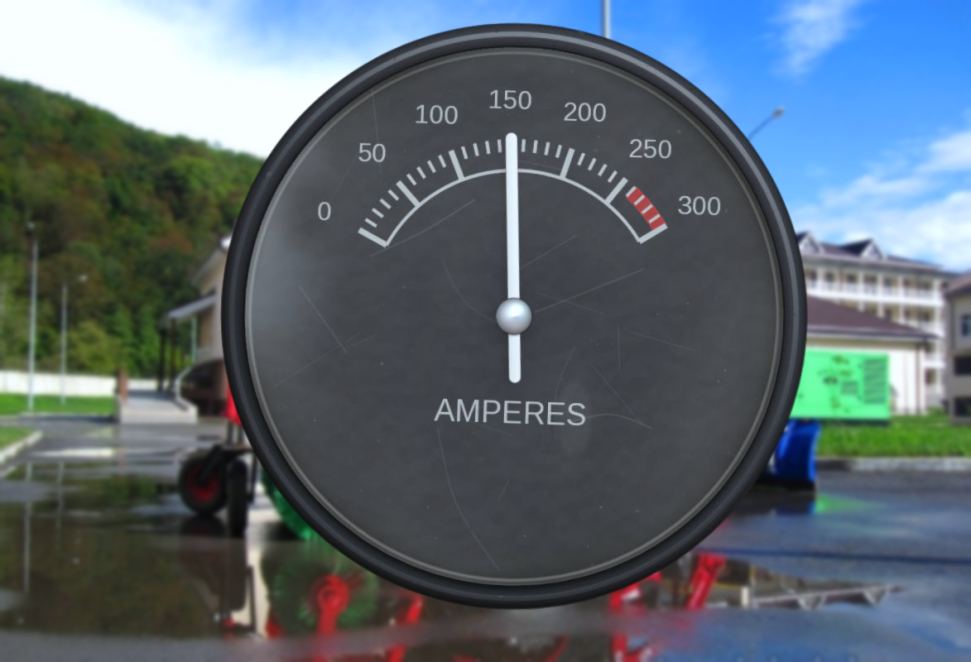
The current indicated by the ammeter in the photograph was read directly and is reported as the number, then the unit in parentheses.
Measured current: 150 (A)
